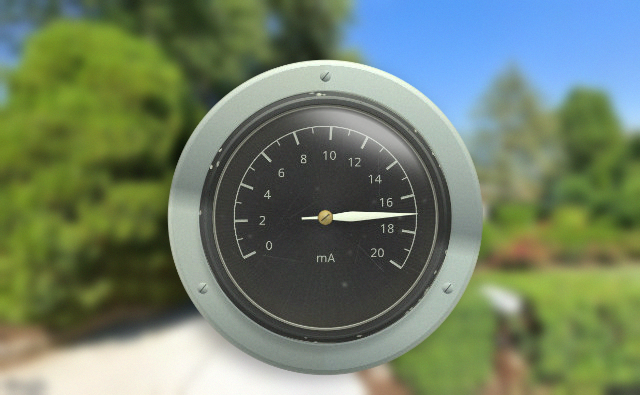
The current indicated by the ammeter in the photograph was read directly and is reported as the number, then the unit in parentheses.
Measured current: 17 (mA)
